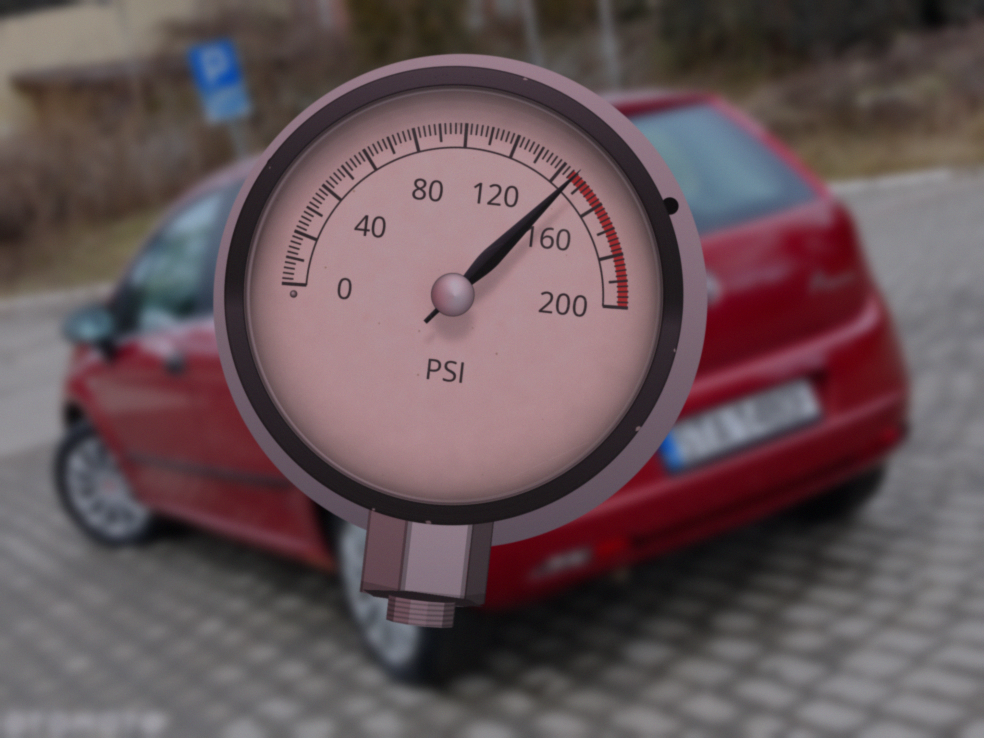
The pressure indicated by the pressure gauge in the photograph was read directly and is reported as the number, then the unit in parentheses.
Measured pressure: 146 (psi)
